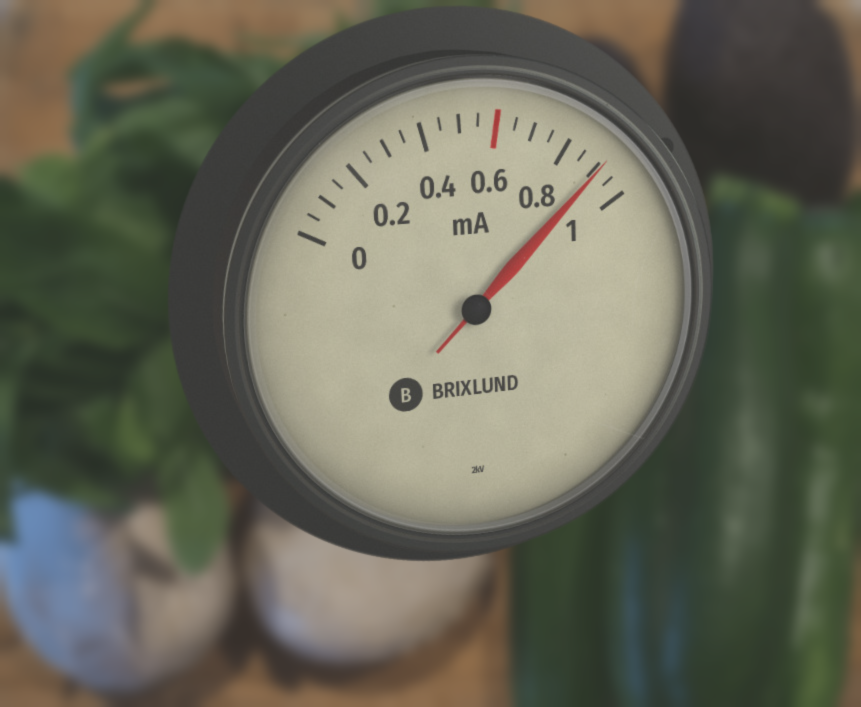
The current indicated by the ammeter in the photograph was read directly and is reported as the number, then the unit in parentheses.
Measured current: 0.9 (mA)
